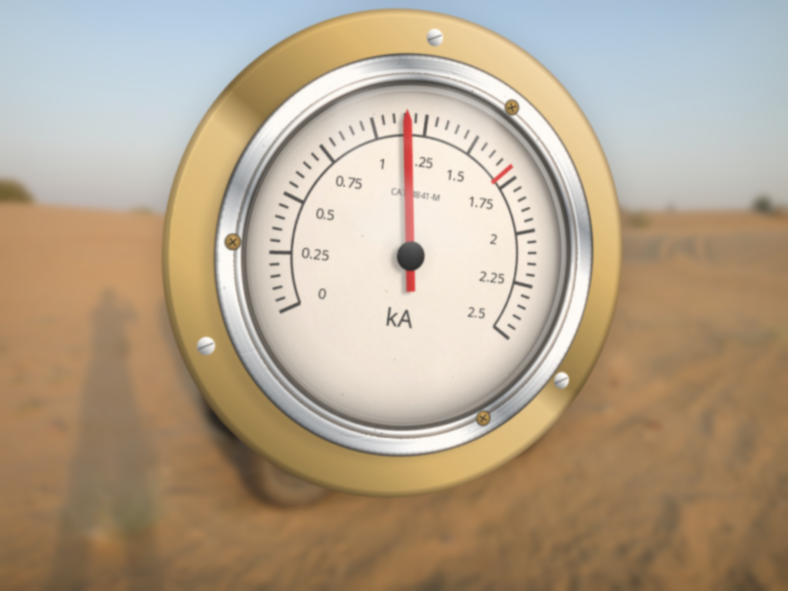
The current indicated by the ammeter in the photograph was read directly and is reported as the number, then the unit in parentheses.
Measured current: 1.15 (kA)
